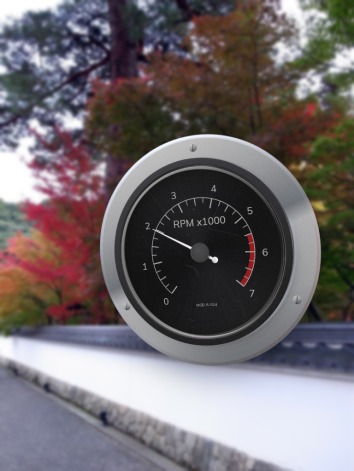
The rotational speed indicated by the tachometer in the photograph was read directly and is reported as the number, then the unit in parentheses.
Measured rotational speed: 2000 (rpm)
